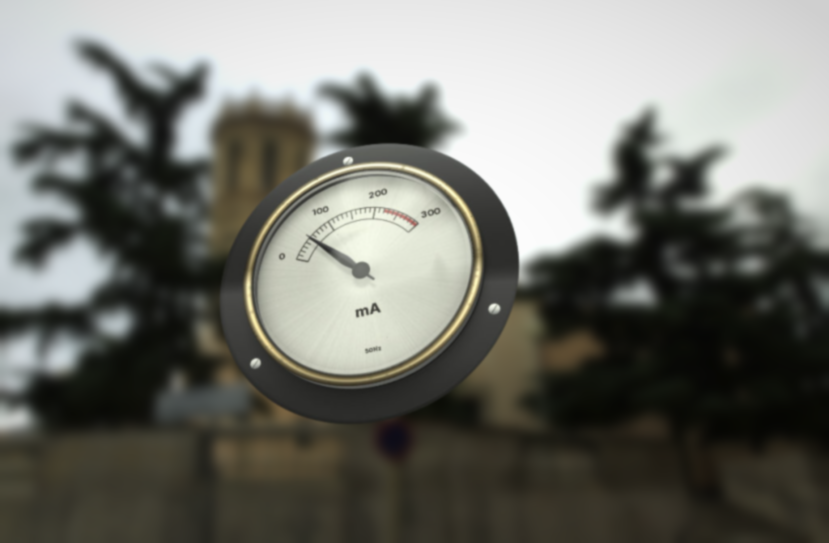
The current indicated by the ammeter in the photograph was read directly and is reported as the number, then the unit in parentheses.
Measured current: 50 (mA)
